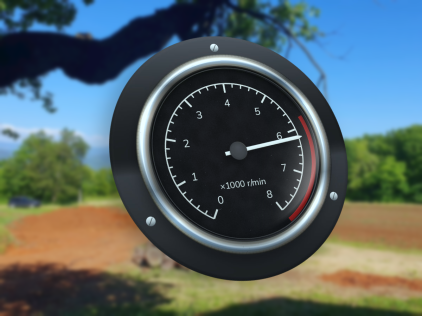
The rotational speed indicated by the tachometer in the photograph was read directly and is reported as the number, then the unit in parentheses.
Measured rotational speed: 6200 (rpm)
